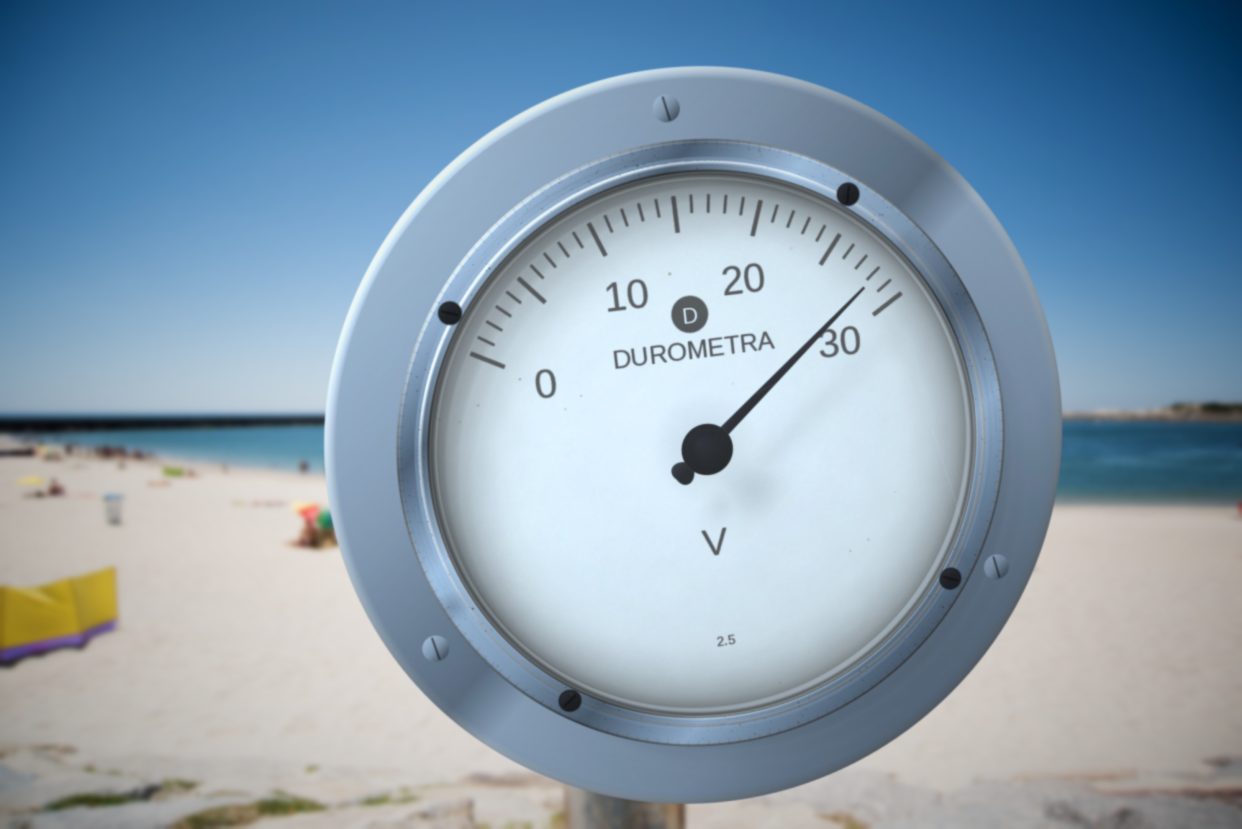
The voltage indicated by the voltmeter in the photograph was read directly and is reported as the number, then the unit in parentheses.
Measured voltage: 28 (V)
